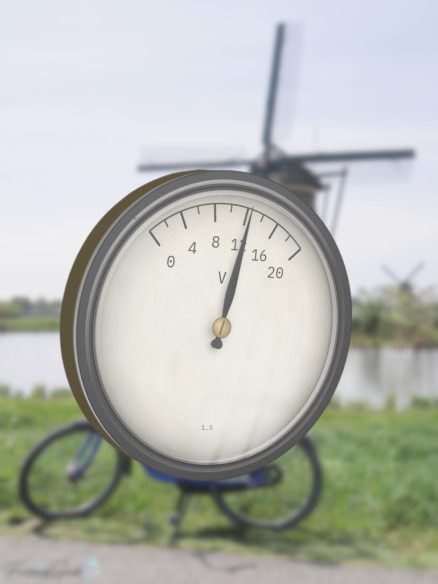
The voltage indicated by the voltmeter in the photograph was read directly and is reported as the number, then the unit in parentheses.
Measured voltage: 12 (V)
